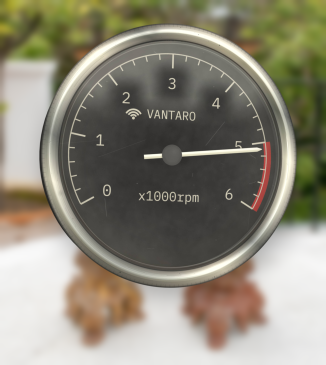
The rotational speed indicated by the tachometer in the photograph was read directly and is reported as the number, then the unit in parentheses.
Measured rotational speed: 5100 (rpm)
